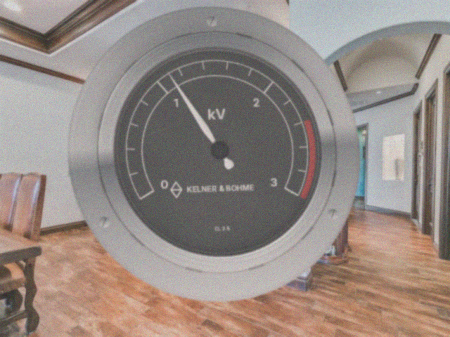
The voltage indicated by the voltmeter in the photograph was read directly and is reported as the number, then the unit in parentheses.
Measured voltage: 1.1 (kV)
